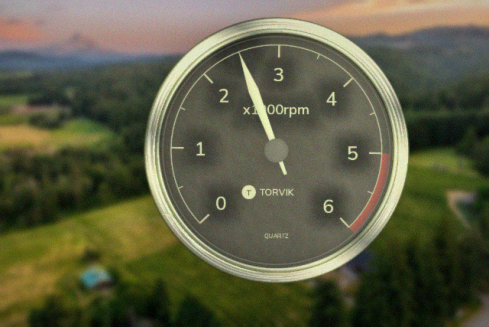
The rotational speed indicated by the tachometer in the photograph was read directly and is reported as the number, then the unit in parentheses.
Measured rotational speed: 2500 (rpm)
